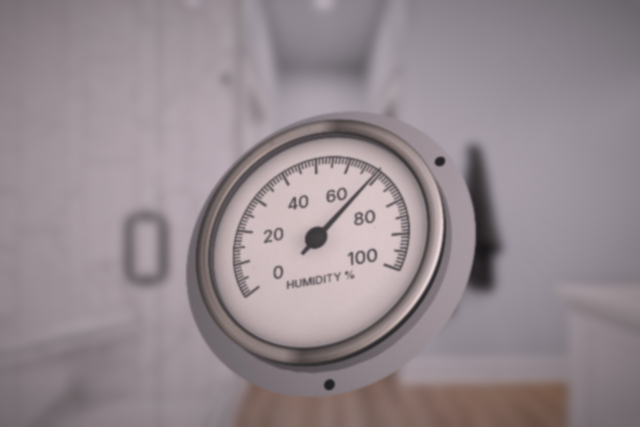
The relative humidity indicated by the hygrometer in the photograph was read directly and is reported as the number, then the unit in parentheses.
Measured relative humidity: 70 (%)
